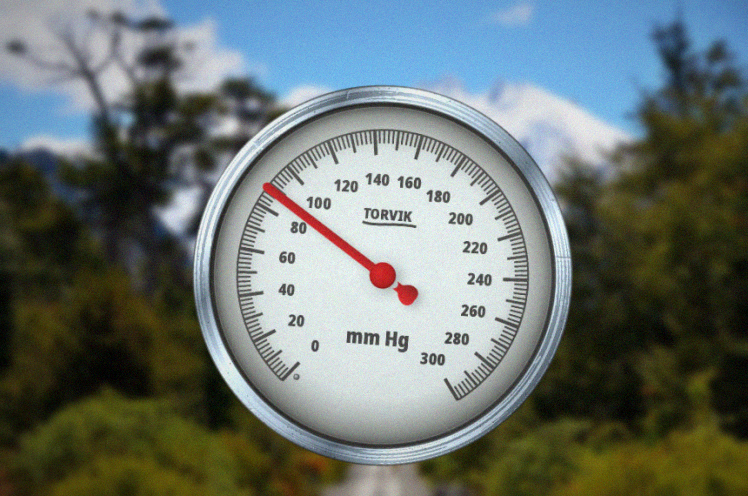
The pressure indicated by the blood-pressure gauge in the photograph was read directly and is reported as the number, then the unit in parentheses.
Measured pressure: 88 (mmHg)
